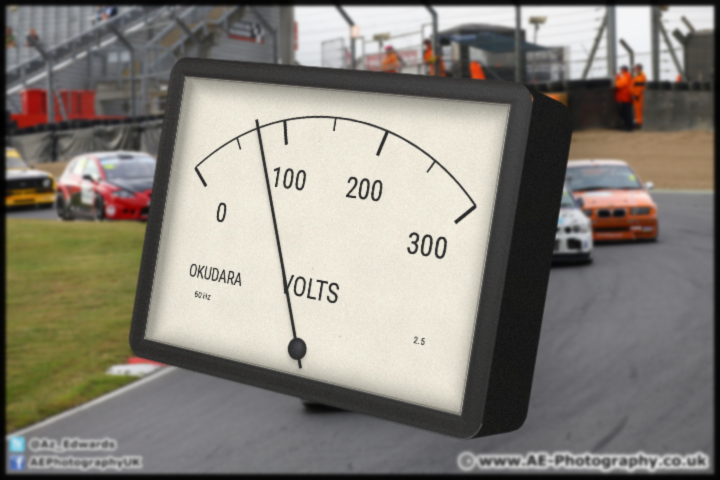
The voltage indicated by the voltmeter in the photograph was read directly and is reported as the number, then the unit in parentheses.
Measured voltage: 75 (V)
